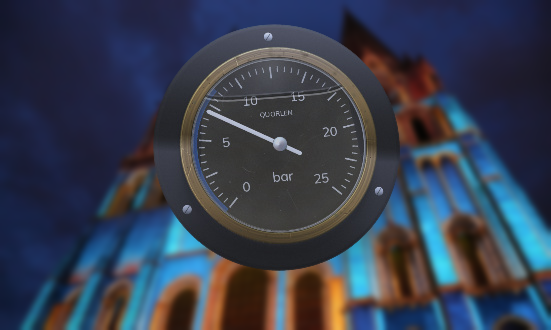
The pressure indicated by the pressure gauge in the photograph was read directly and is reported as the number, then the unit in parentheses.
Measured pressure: 7 (bar)
